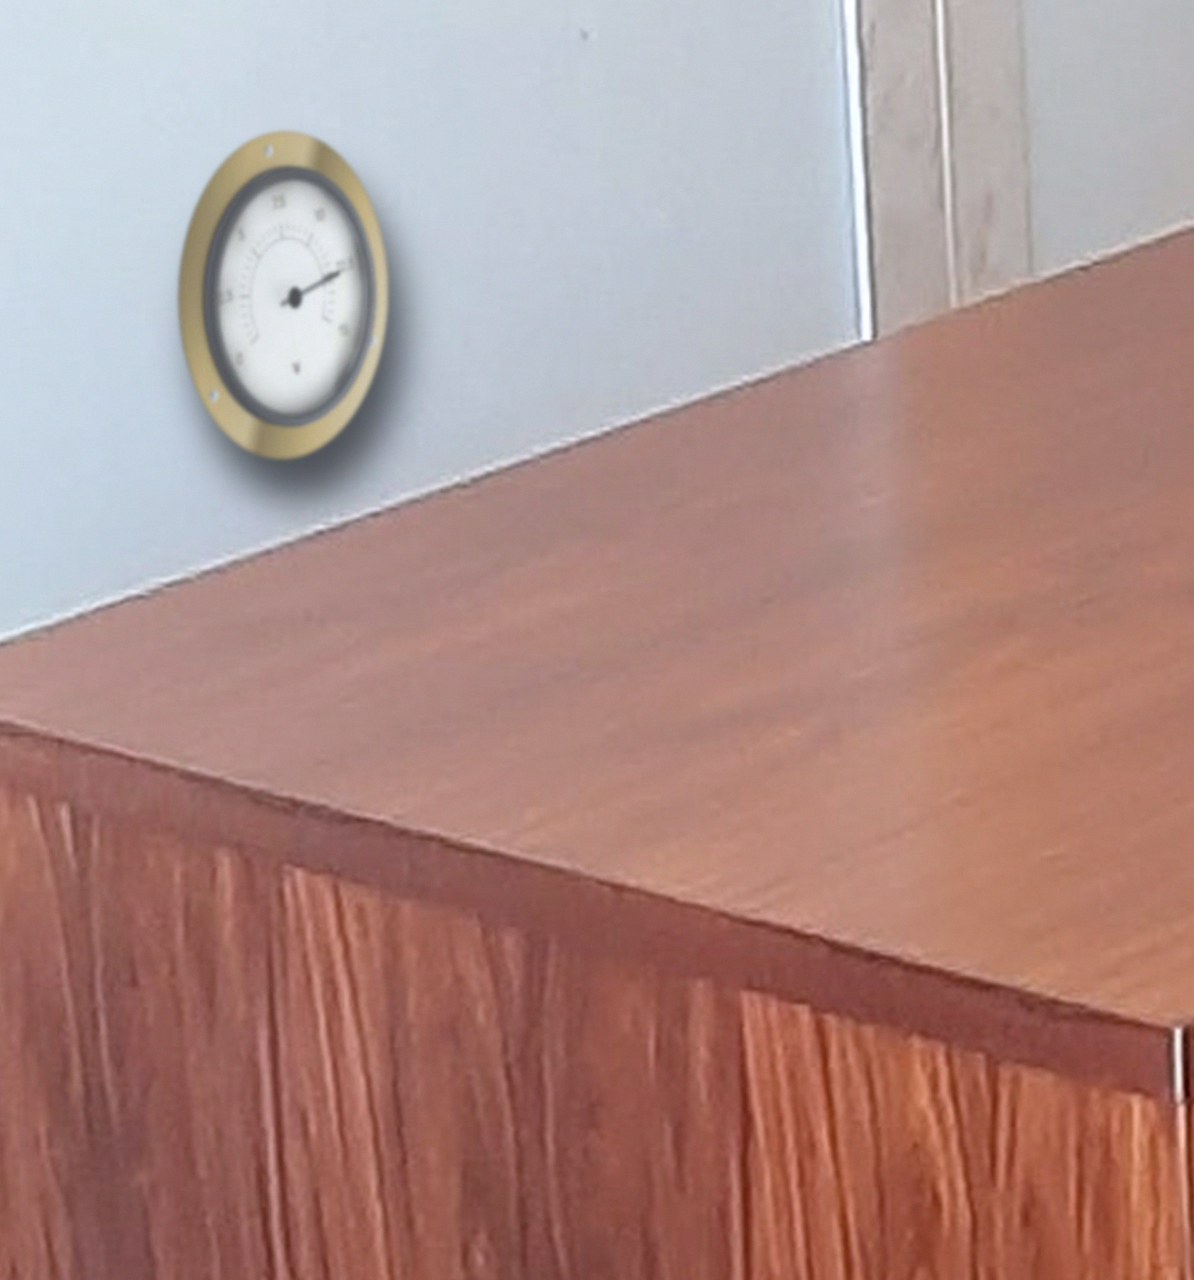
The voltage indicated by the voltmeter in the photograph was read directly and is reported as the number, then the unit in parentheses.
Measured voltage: 12.5 (V)
